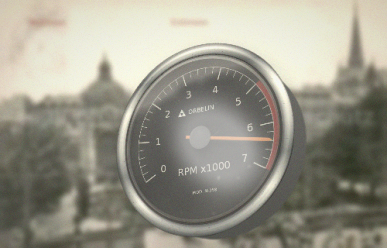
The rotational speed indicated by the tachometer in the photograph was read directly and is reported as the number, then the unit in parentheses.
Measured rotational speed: 6400 (rpm)
